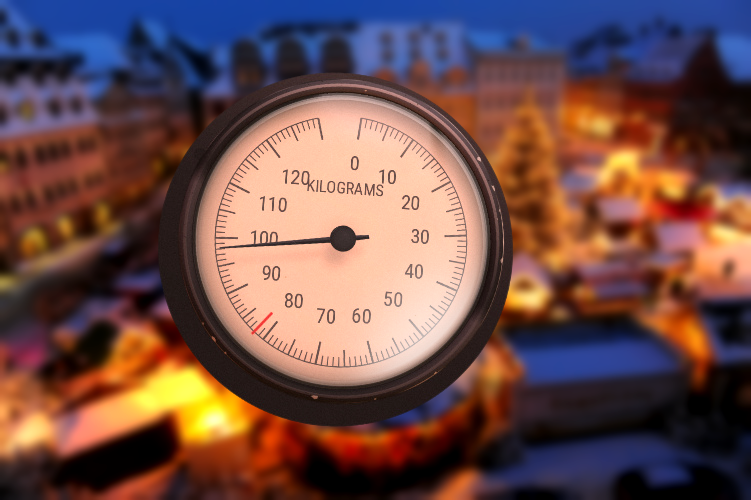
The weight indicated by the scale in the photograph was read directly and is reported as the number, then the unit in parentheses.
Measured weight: 98 (kg)
